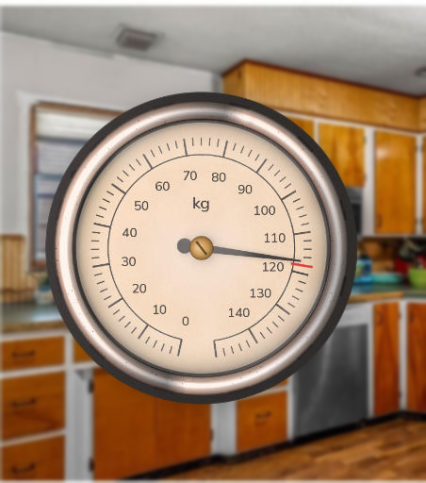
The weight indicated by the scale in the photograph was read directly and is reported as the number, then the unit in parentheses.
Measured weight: 117 (kg)
